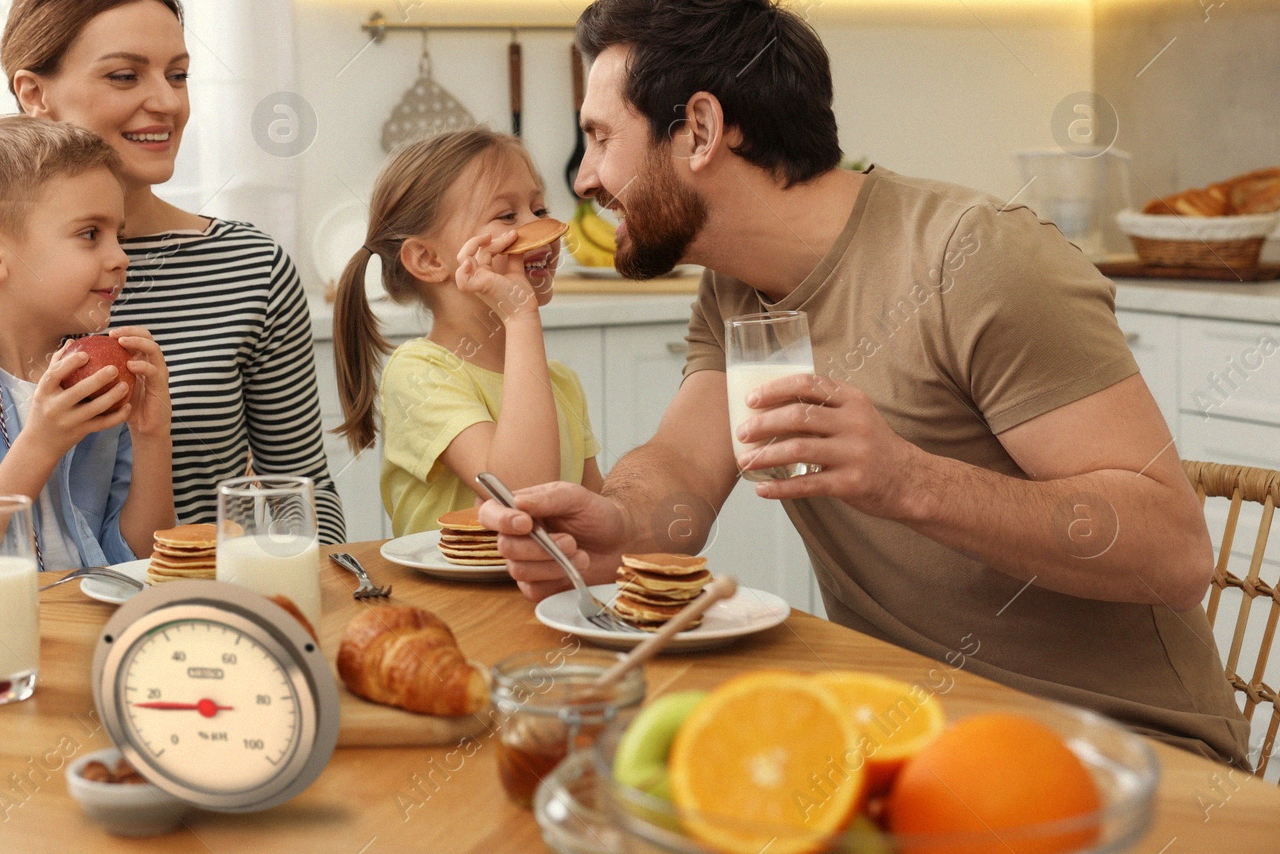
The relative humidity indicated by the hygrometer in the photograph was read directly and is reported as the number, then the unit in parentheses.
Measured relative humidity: 16 (%)
